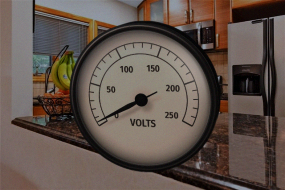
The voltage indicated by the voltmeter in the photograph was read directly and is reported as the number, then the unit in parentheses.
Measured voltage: 5 (V)
